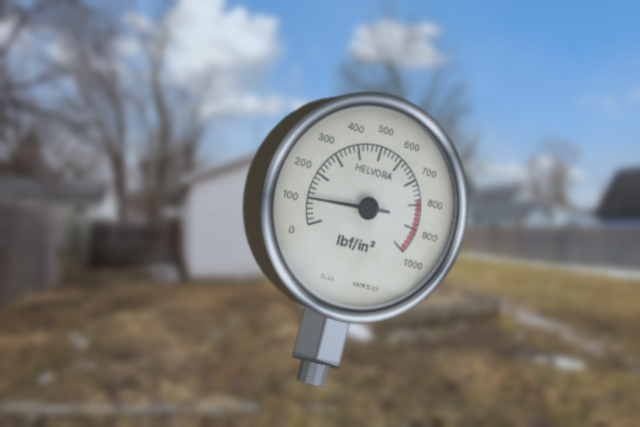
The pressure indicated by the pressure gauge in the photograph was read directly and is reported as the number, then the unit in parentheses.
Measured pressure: 100 (psi)
